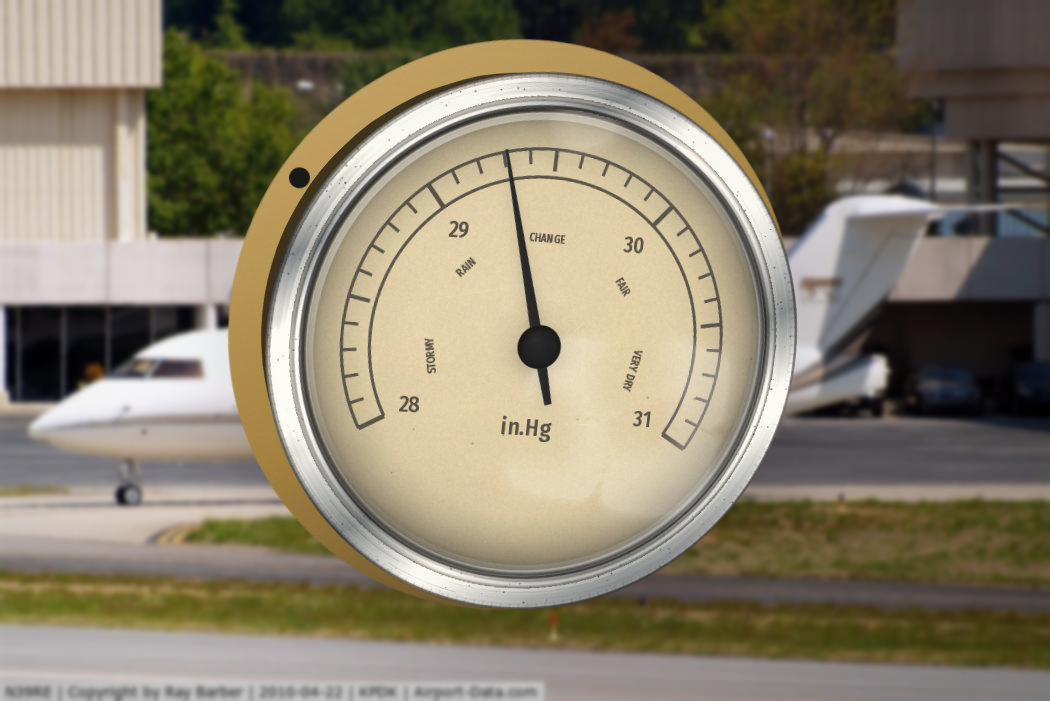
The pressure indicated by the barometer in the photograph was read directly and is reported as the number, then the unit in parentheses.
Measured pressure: 29.3 (inHg)
